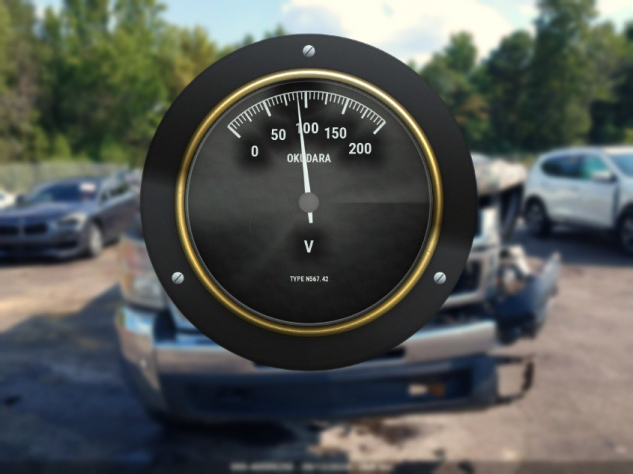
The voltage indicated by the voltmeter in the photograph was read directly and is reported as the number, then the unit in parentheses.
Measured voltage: 90 (V)
